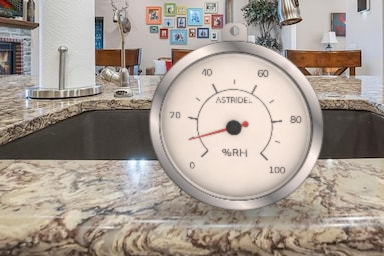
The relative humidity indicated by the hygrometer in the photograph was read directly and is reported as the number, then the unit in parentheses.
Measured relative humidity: 10 (%)
